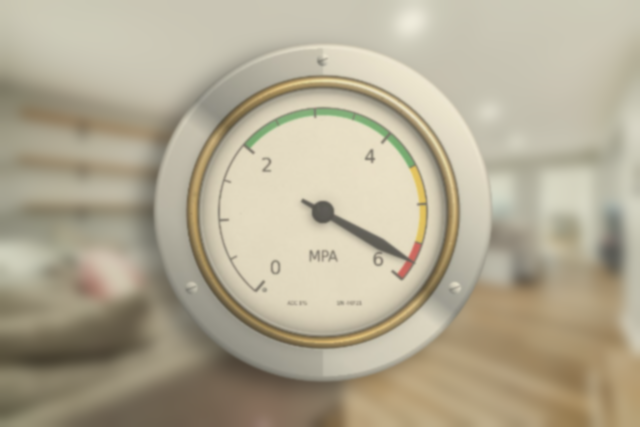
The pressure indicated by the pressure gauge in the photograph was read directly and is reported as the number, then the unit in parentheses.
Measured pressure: 5.75 (MPa)
